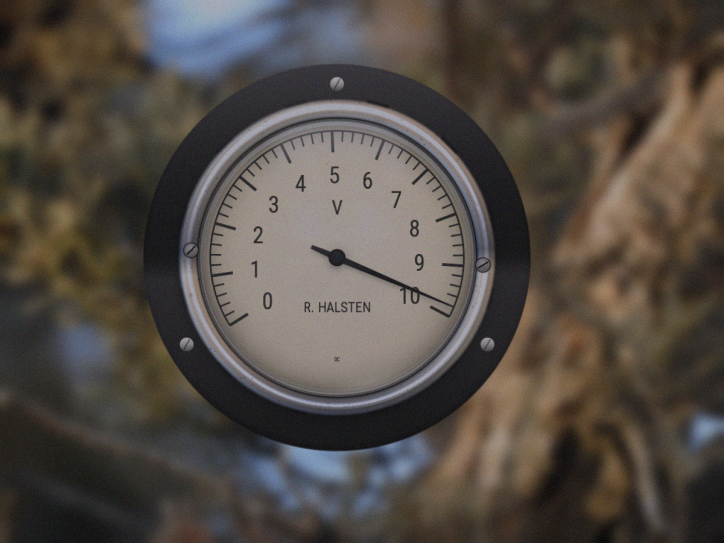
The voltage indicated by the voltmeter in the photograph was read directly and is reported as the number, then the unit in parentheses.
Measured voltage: 9.8 (V)
